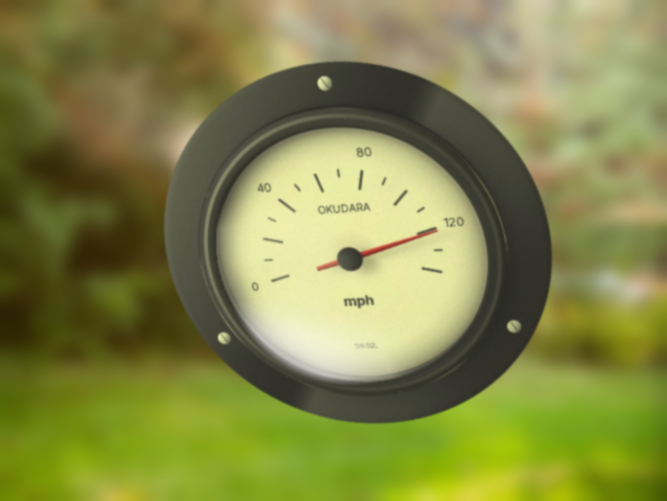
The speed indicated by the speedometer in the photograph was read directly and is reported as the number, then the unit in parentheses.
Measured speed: 120 (mph)
